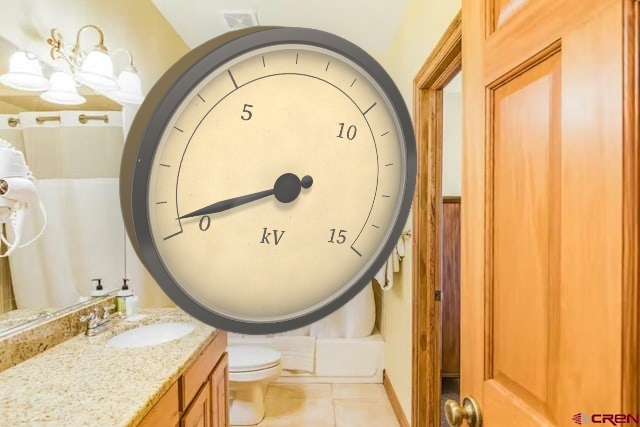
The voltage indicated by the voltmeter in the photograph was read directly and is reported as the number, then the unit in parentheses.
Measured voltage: 0.5 (kV)
